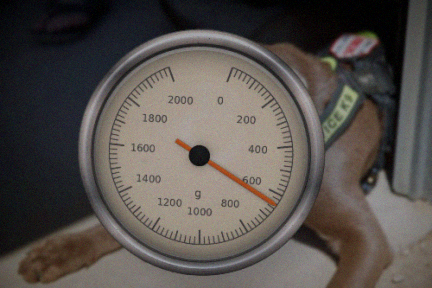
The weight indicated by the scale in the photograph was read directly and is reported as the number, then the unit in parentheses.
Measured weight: 640 (g)
